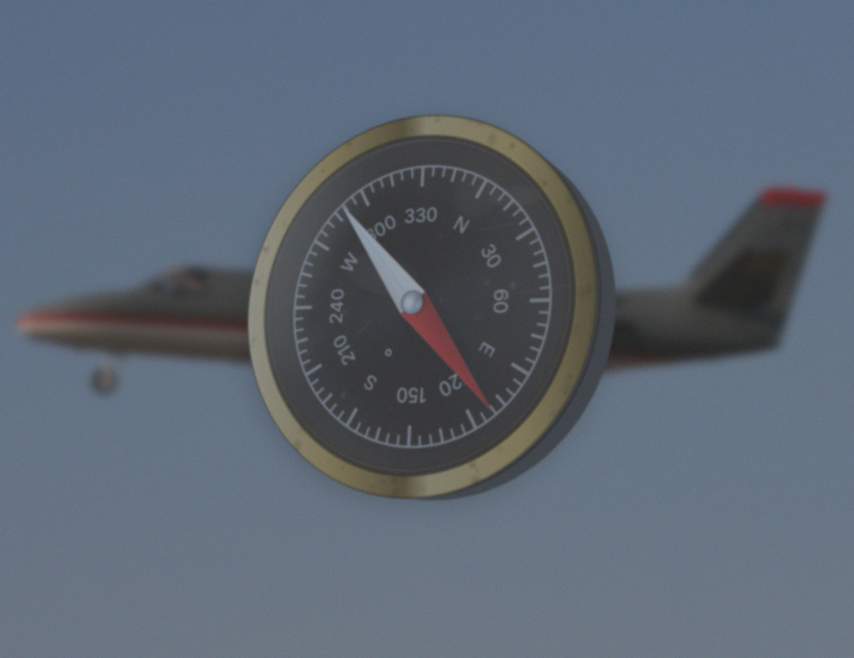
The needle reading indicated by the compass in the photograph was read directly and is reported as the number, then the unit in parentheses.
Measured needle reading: 110 (°)
